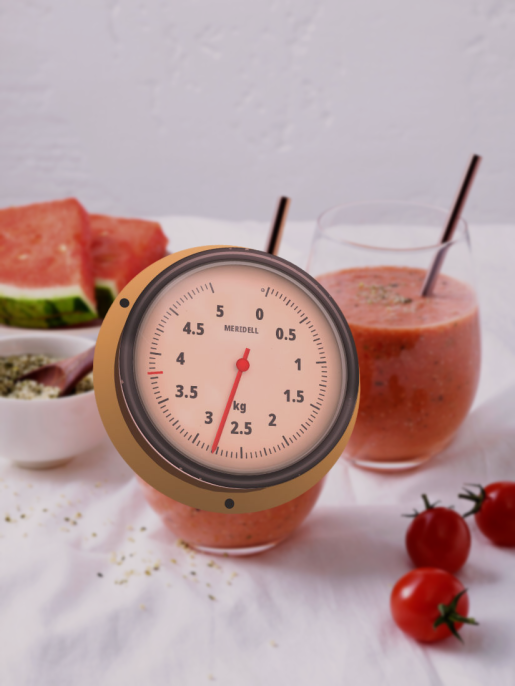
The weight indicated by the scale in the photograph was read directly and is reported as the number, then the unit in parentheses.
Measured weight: 2.8 (kg)
